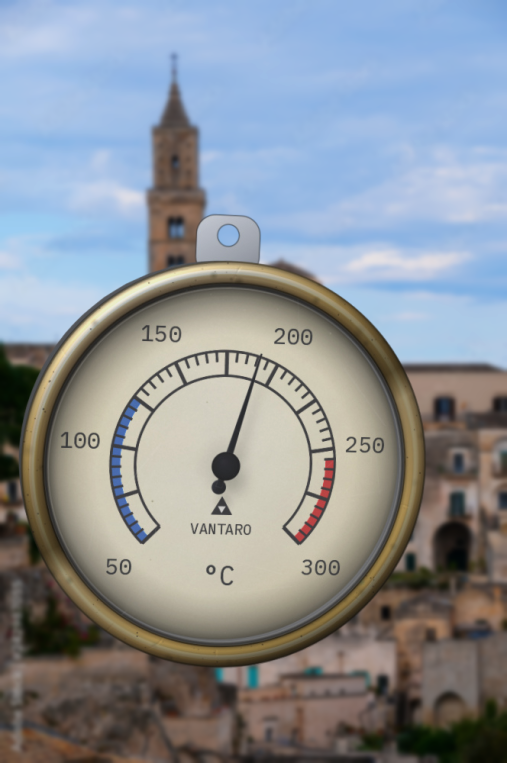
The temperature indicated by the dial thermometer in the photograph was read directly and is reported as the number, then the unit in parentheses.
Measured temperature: 190 (°C)
